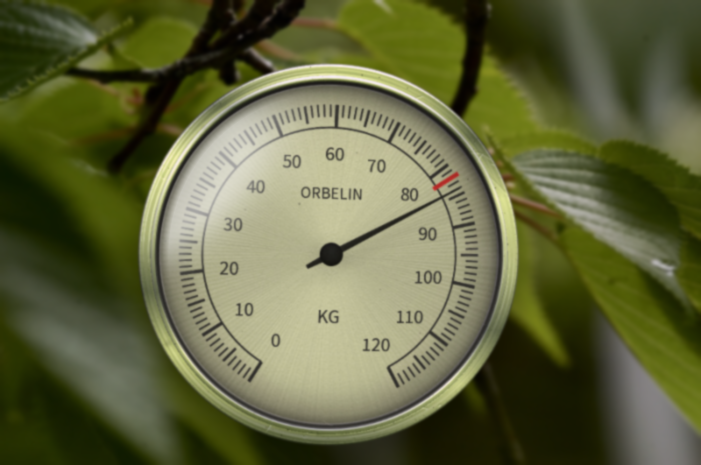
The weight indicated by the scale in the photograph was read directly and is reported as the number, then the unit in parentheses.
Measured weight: 84 (kg)
